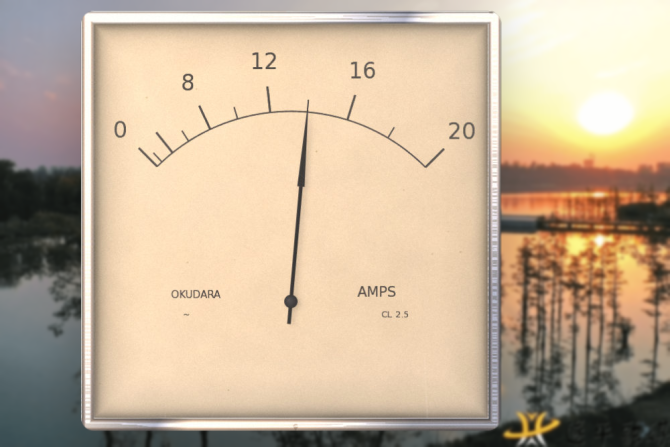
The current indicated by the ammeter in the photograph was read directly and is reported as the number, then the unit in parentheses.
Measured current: 14 (A)
